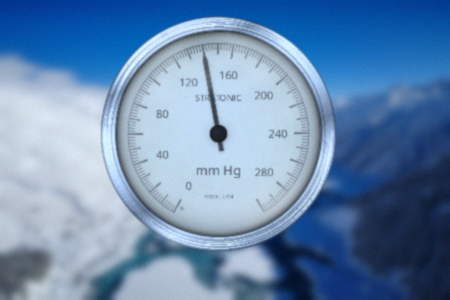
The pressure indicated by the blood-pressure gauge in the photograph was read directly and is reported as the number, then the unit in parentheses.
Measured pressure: 140 (mmHg)
